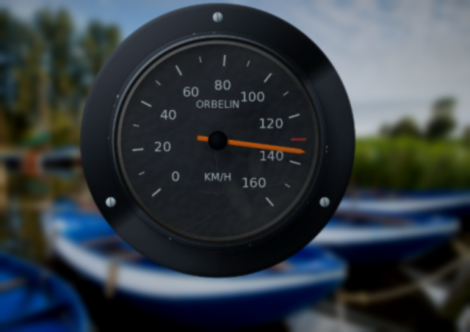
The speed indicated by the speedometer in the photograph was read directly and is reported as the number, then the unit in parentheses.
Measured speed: 135 (km/h)
